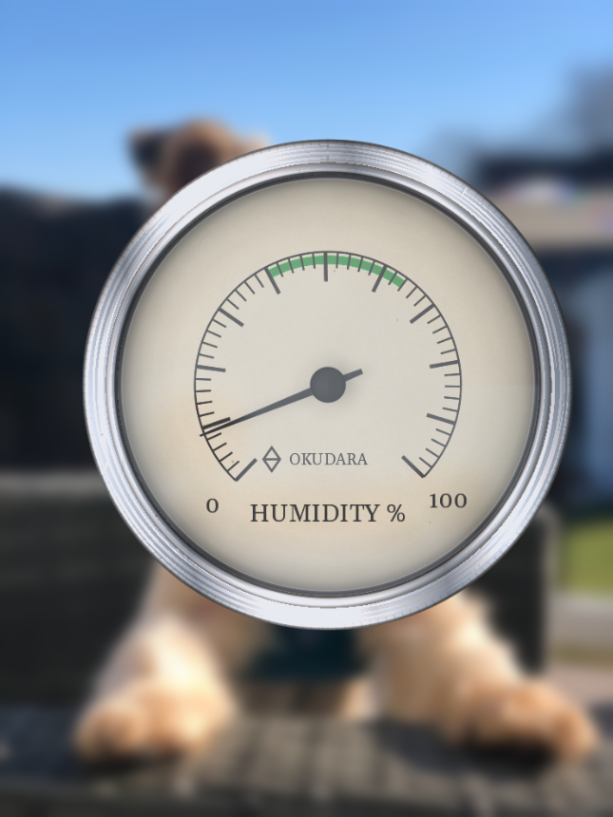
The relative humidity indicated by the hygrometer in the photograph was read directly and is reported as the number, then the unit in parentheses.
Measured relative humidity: 9 (%)
